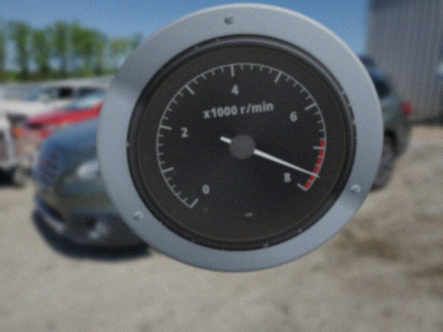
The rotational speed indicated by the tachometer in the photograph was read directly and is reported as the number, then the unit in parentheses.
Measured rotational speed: 7600 (rpm)
